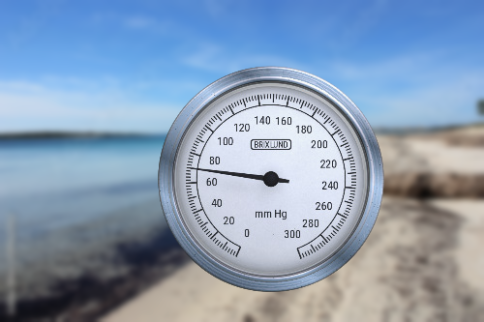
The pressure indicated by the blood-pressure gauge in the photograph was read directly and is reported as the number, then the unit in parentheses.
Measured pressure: 70 (mmHg)
